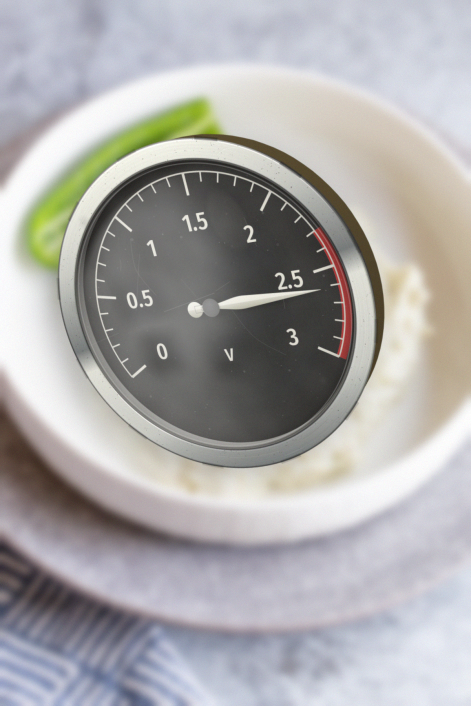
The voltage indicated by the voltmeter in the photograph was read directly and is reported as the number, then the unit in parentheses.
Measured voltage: 2.6 (V)
